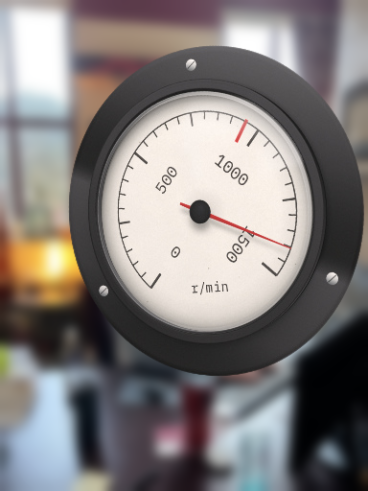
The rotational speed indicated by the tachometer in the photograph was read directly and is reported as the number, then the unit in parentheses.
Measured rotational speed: 1400 (rpm)
